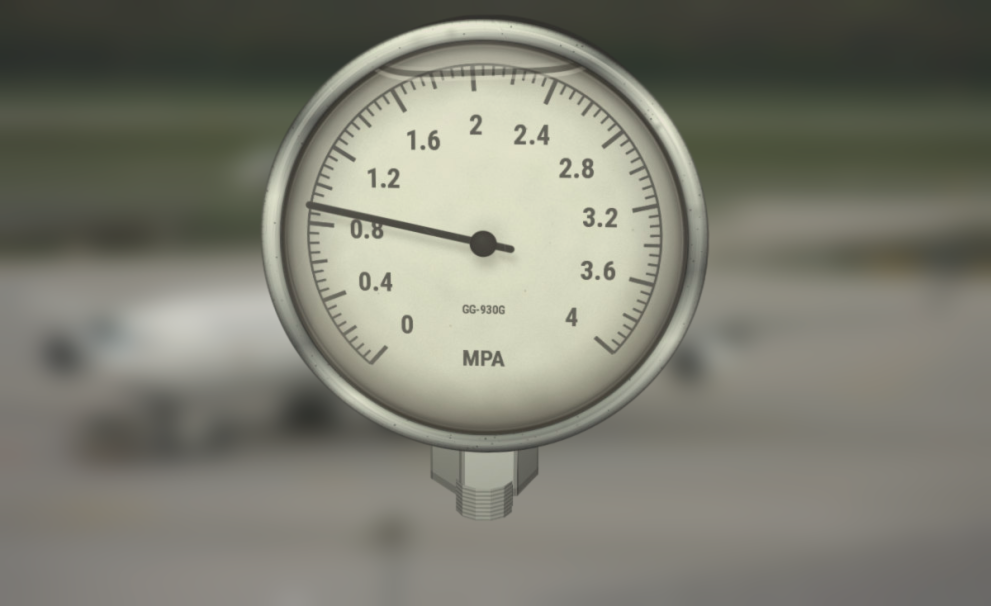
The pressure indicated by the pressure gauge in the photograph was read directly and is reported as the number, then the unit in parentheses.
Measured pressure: 0.9 (MPa)
